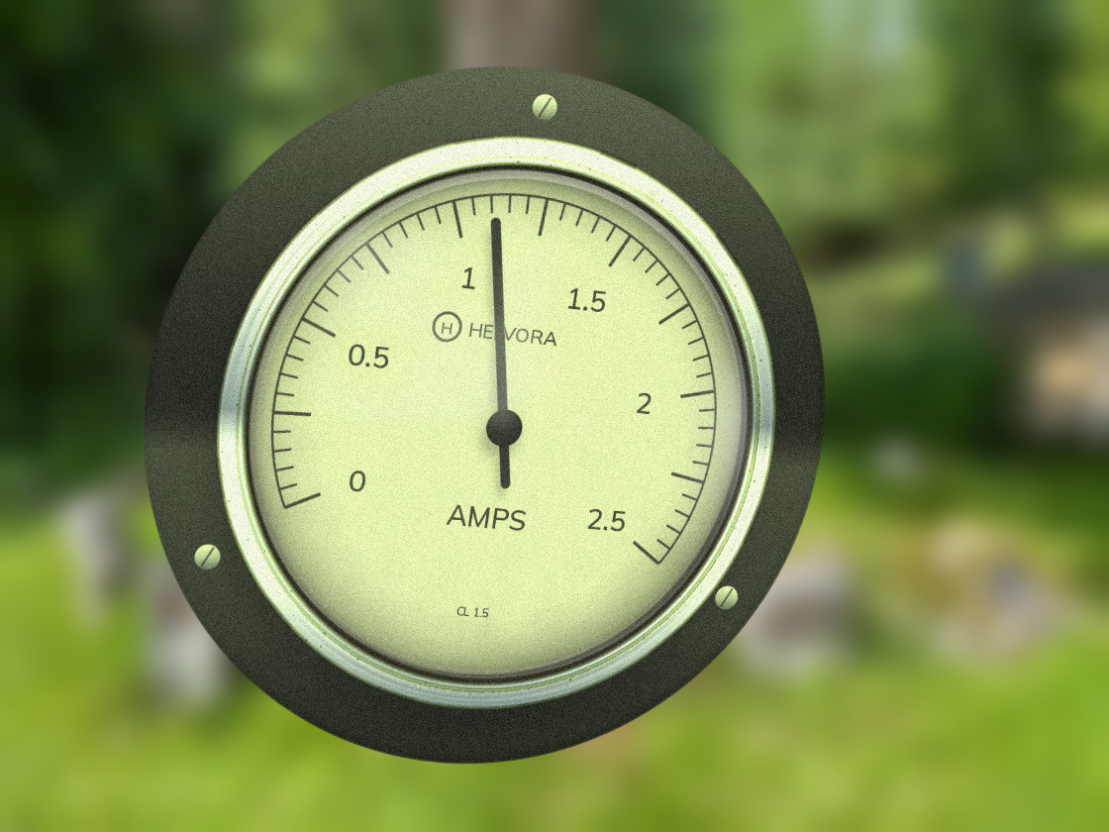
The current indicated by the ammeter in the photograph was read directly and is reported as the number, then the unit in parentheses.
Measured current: 1.1 (A)
